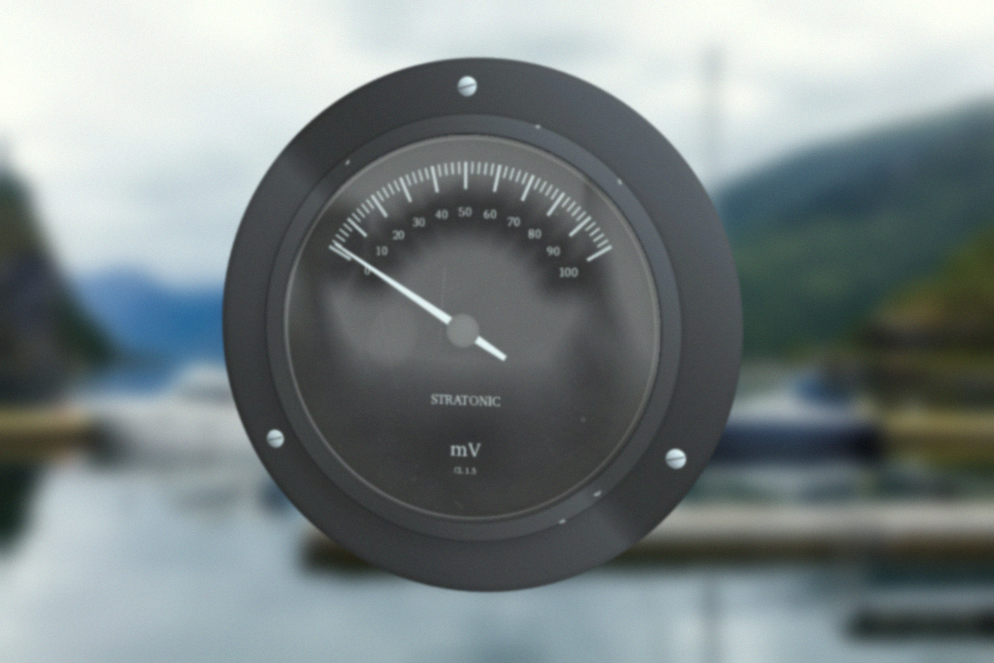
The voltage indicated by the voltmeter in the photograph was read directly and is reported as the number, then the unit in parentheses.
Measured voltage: 2 (mV)
